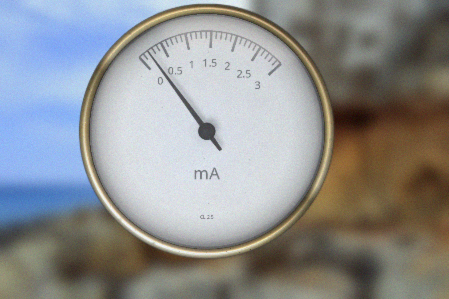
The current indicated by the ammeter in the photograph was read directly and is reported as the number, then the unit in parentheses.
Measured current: 0.2 (mA)
